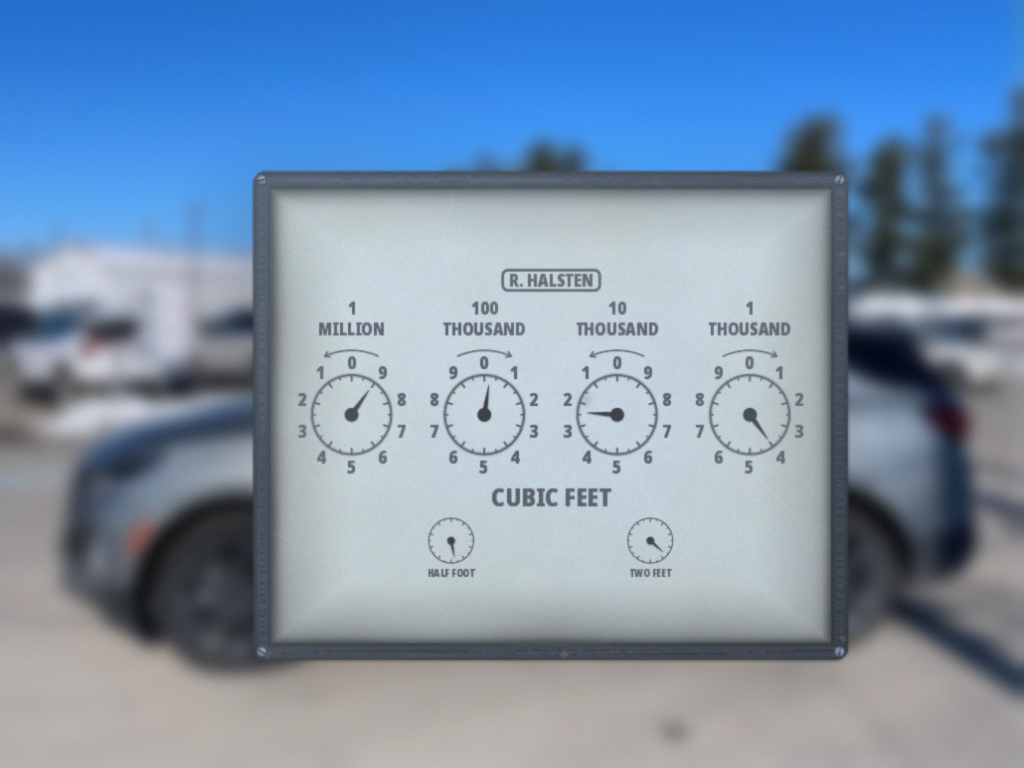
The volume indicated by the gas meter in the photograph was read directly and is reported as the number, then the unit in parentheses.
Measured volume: 902400 (ft³)
